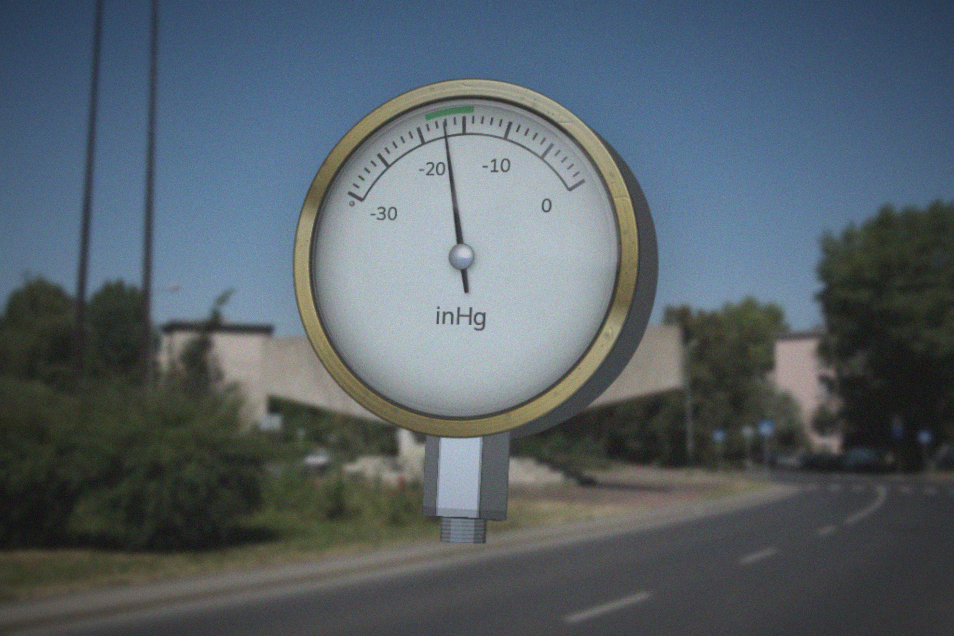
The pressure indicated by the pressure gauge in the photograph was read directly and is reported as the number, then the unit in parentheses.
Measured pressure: -17 (inHg)
